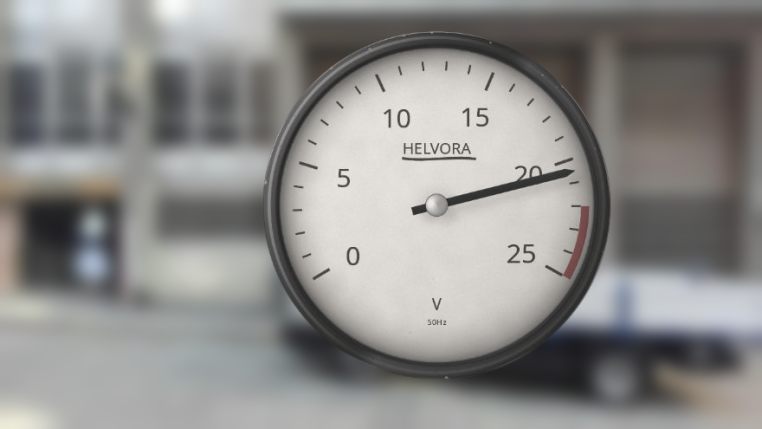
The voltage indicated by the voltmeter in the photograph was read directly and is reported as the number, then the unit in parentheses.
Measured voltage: 20.5 (V)
